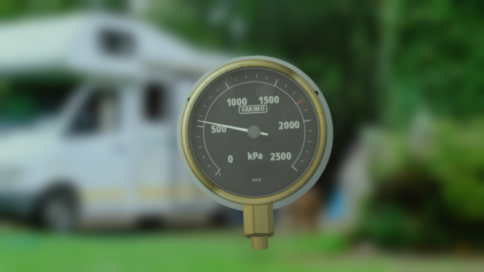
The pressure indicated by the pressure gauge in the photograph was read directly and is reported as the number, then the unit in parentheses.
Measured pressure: 550 (kPa)
